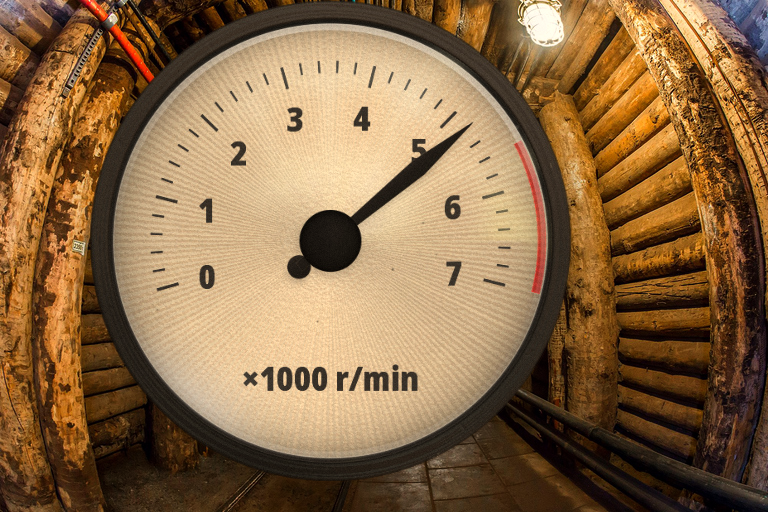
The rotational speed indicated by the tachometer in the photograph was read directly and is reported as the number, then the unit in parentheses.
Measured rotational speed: 5200 (rpm)
